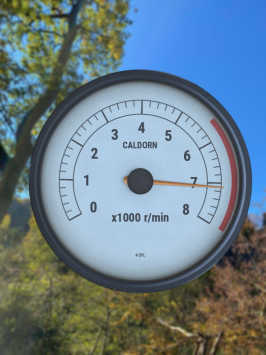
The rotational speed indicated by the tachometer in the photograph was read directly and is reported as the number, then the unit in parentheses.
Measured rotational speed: 7100 (rpm)
